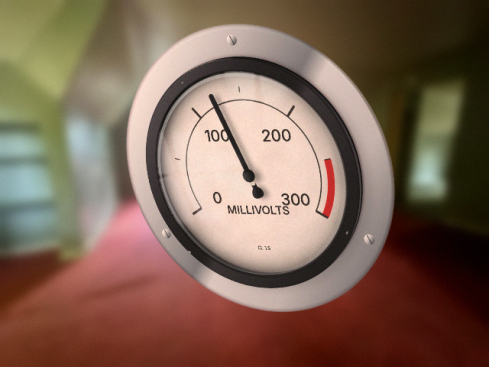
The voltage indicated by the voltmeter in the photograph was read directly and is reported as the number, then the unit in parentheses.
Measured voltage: 125 (mV)
